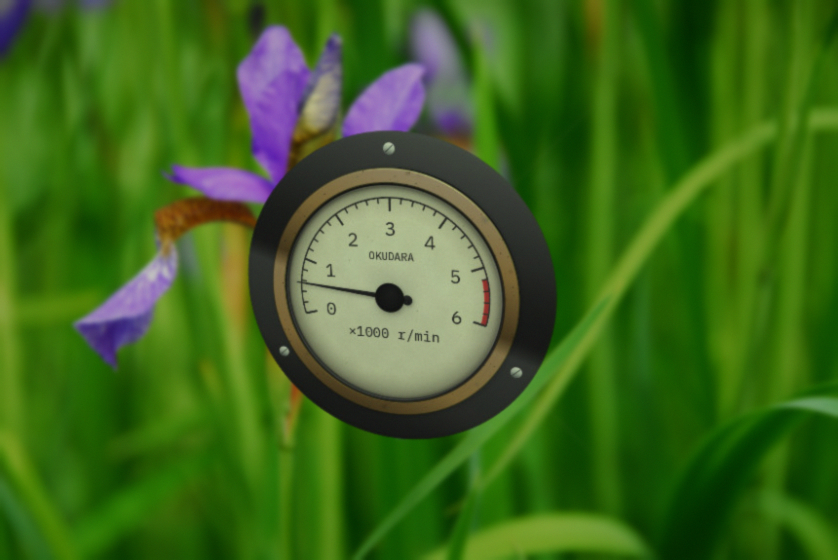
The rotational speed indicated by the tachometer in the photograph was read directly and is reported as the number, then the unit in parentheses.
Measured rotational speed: 600 (rpm)
